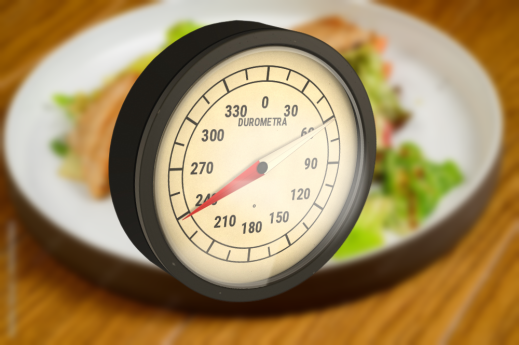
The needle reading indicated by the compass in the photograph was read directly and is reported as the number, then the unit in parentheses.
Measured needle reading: 240 (°)
